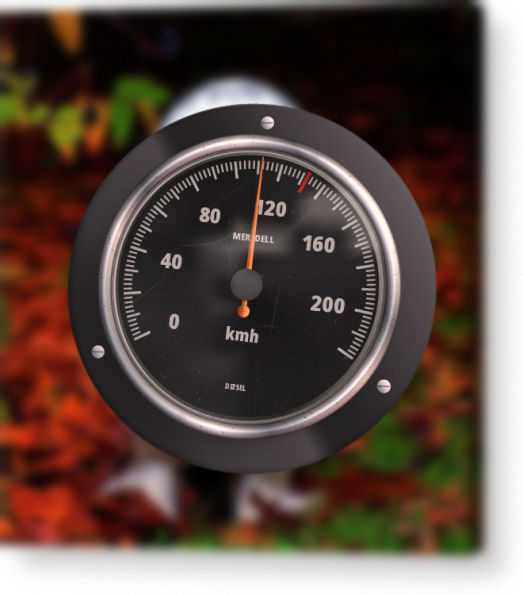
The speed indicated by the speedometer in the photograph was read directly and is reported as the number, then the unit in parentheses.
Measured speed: 112 (km/h)
